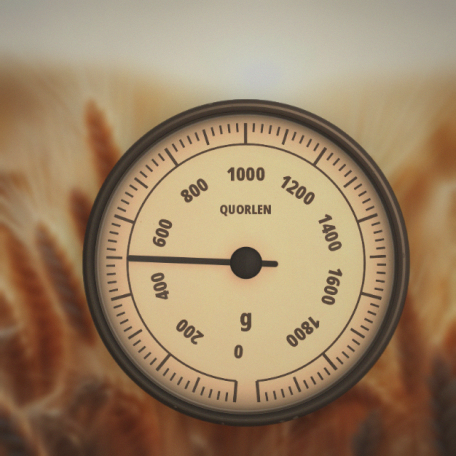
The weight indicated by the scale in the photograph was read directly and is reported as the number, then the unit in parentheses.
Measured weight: 500 (g)
